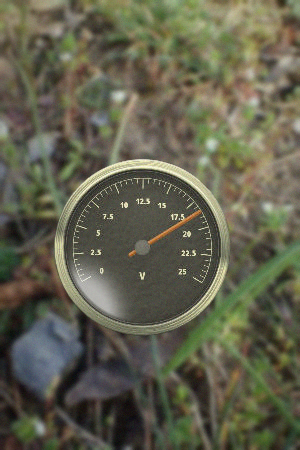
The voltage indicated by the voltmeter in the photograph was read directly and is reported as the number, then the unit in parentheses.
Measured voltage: 18.5 (V)
